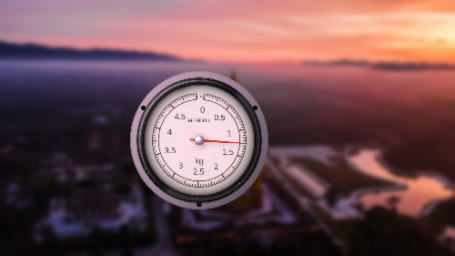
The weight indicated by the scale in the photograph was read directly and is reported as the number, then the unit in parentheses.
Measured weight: 1.25 (kg)
